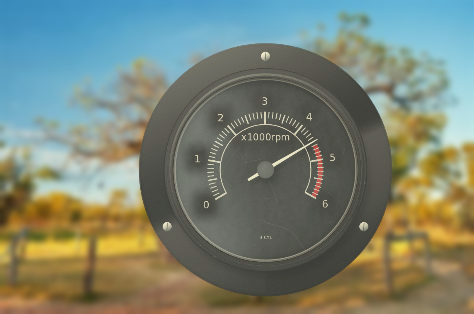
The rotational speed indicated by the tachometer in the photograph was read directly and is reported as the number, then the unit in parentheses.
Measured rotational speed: 4500 (rpm)
